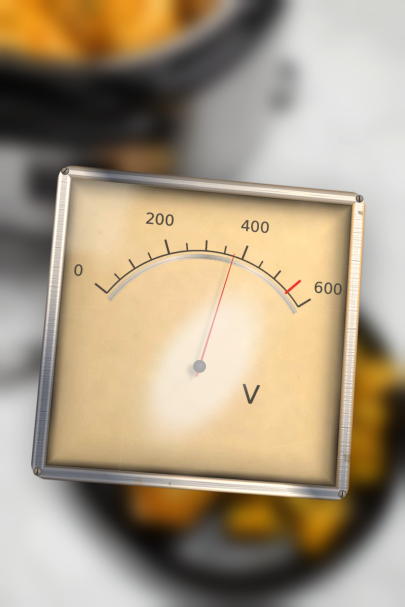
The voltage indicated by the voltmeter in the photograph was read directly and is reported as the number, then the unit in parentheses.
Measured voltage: 375 (V)
